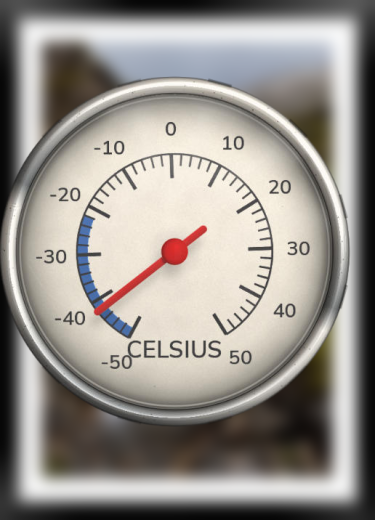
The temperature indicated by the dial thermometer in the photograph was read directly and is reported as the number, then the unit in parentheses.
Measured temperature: -42 (°C)
